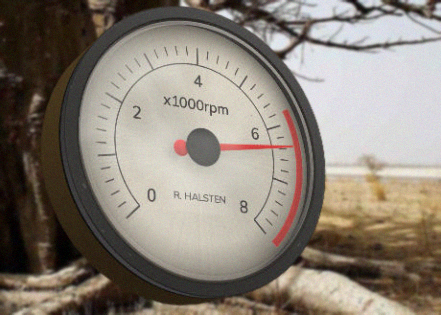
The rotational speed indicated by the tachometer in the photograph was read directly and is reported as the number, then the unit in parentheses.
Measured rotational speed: 6400 (rpm)
